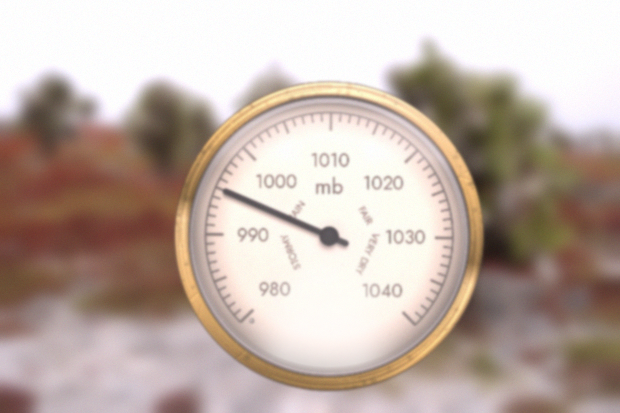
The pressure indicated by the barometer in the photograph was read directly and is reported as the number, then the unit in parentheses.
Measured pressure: 995 (mbar)
